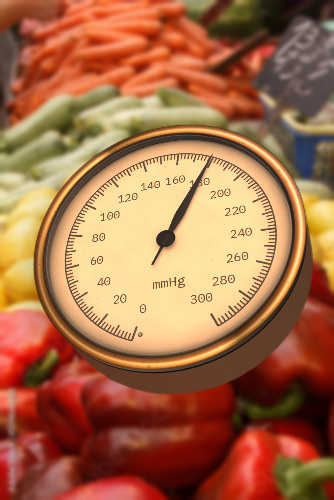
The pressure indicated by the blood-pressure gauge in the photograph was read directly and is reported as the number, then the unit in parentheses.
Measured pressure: 180 (mmHg)
